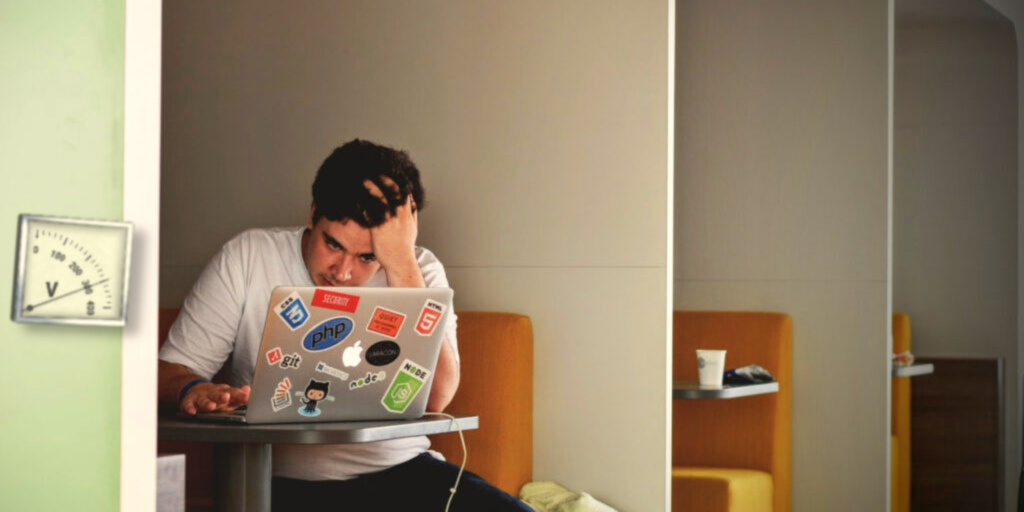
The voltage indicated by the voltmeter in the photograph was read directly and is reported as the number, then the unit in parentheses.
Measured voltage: 300 (V)
